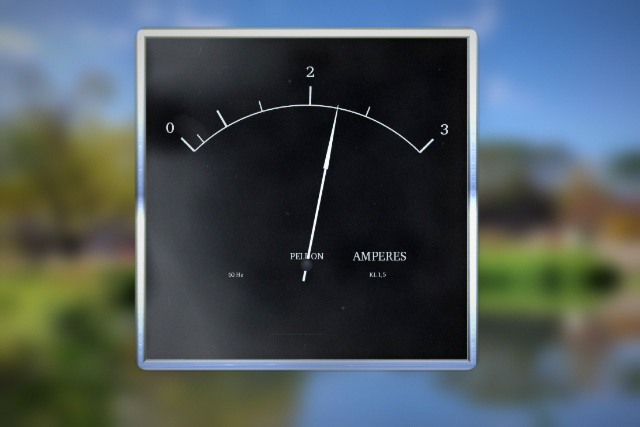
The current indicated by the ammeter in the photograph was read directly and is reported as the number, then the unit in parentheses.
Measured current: 2.25 (A)
